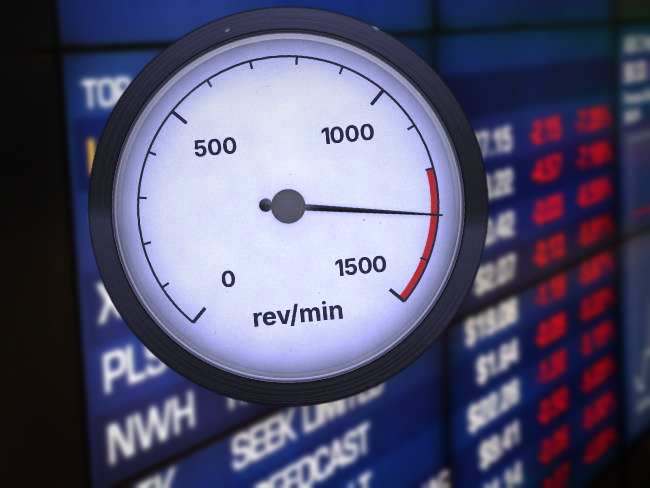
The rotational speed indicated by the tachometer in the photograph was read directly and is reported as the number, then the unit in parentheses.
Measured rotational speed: 1300 (rpm)
